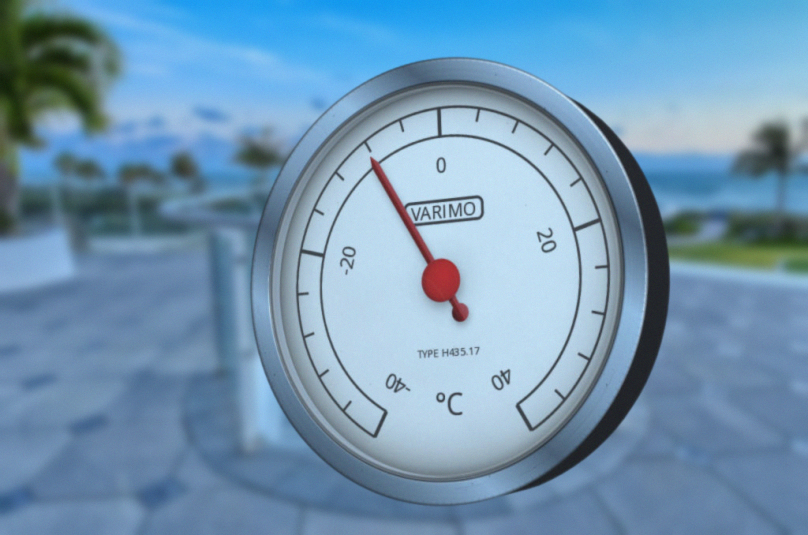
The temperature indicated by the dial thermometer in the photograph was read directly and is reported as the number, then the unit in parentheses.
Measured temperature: -8 (°C)
